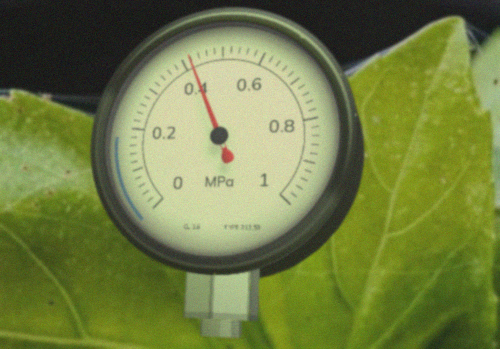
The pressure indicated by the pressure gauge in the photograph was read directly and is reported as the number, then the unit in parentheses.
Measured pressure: 0.42 (MPa)
